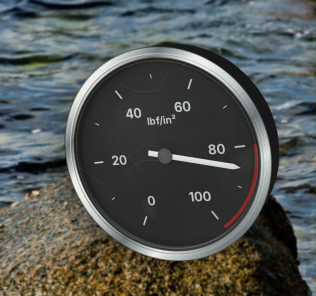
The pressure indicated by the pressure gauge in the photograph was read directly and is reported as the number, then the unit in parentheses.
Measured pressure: 85 (psi)
